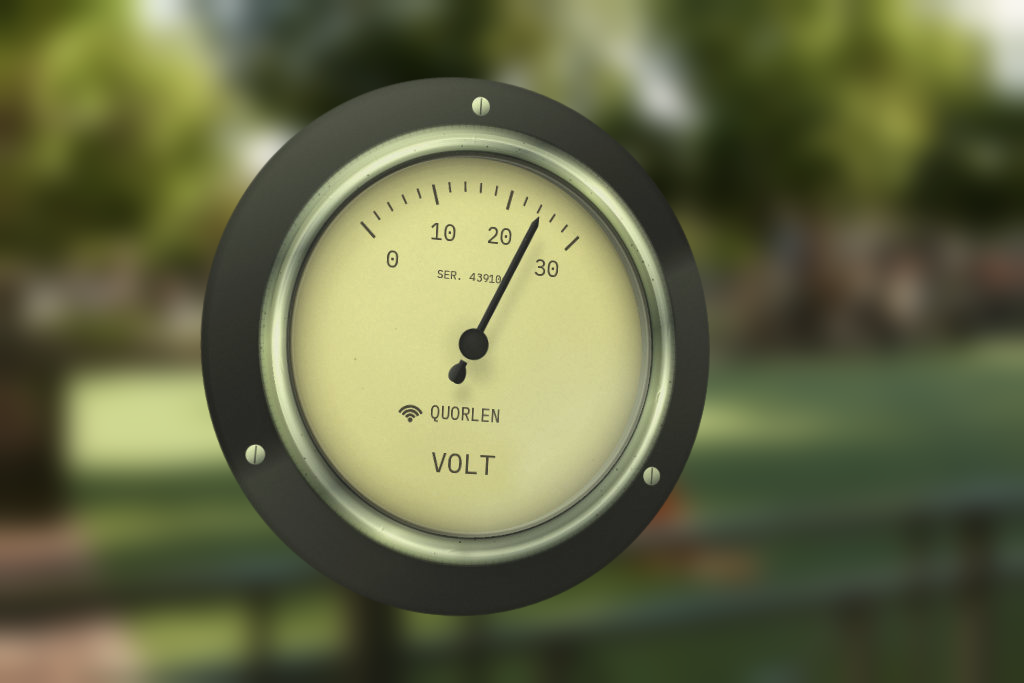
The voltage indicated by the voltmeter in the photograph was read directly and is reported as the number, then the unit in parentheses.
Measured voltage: 24 (V)
